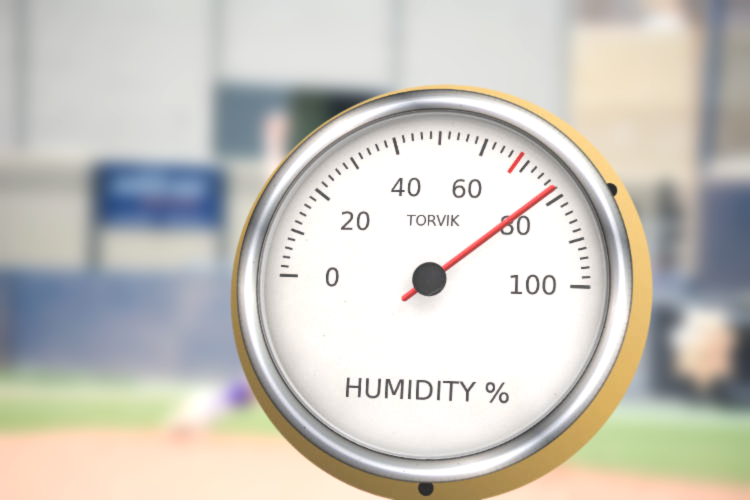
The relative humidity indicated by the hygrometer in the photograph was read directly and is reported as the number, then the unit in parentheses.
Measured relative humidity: 78 (%)
